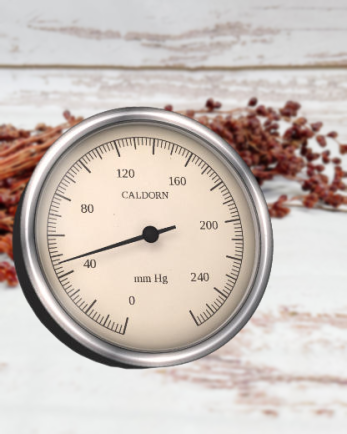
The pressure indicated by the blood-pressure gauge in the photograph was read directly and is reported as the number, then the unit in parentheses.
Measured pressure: 46 (mmHg)
